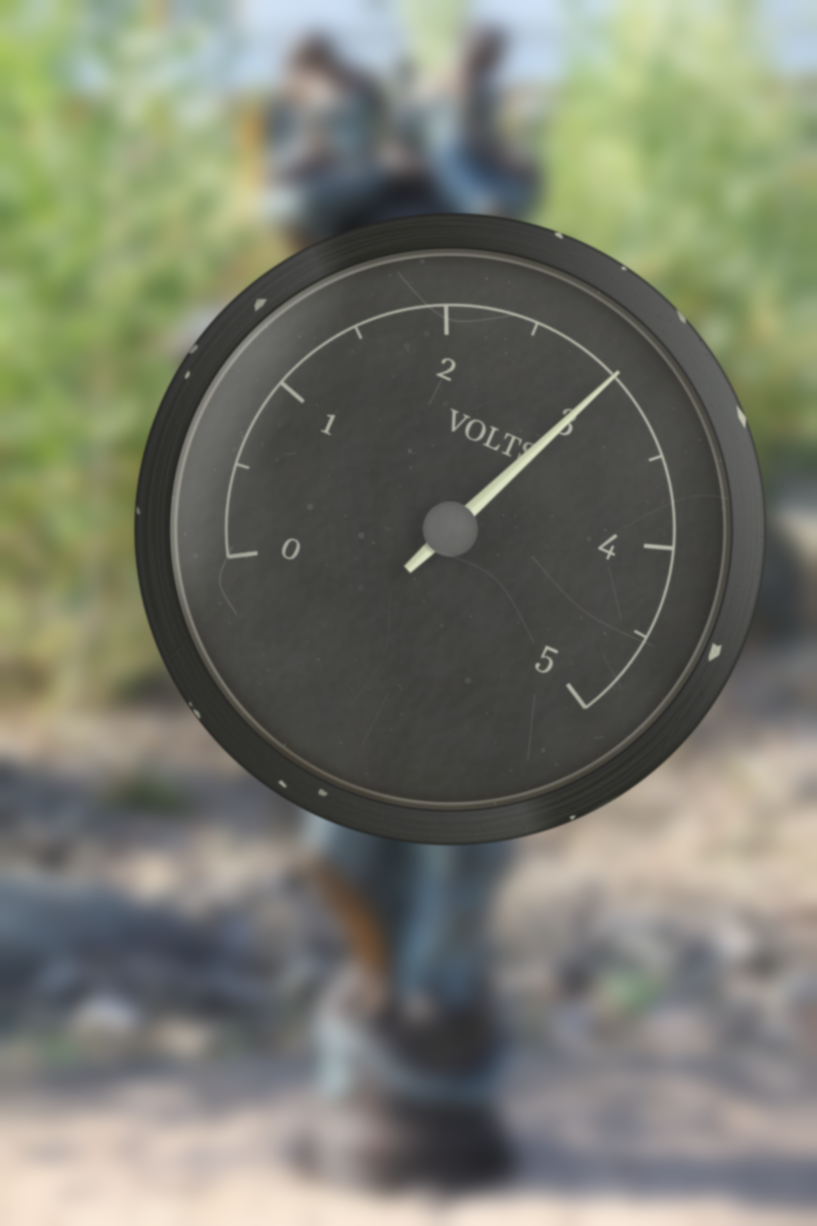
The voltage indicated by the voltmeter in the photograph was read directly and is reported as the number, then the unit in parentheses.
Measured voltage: 3 (V)
